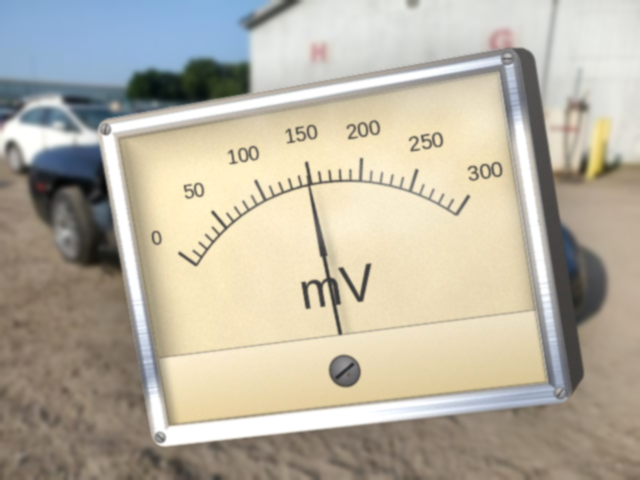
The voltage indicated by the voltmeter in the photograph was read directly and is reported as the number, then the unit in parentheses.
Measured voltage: 150 (mV)
